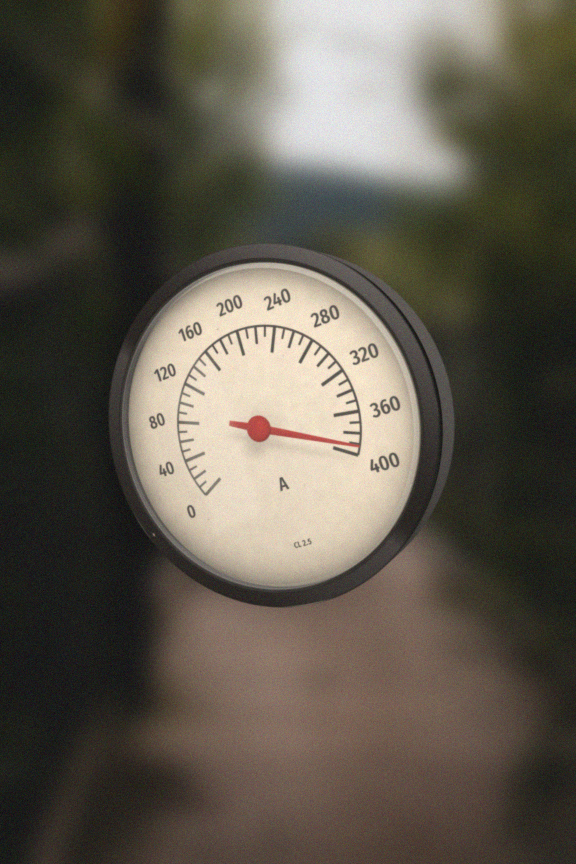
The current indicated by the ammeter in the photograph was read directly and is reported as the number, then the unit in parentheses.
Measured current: 390 (A)
